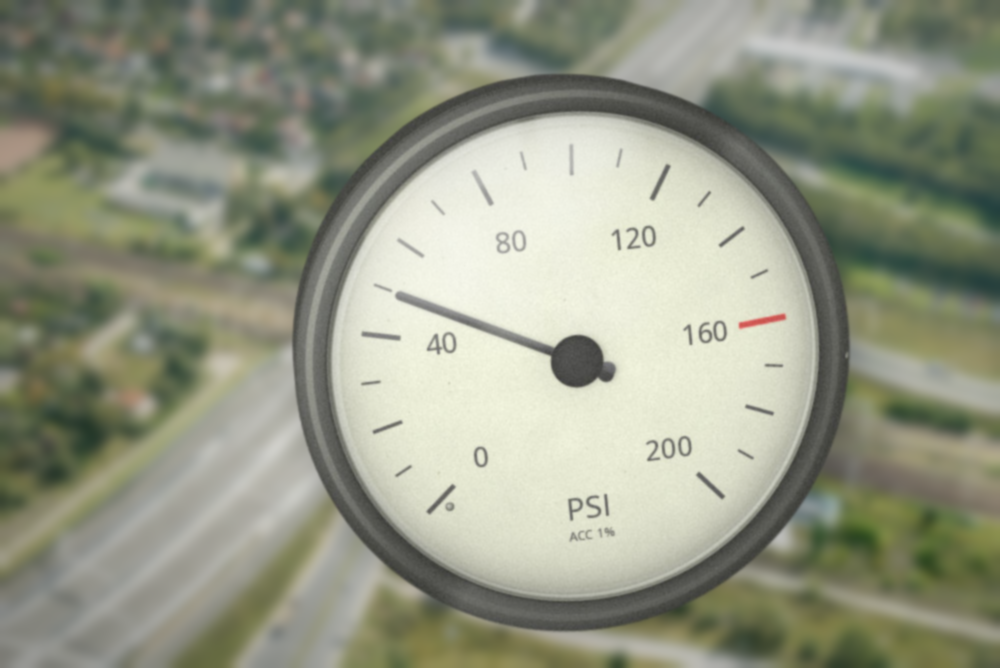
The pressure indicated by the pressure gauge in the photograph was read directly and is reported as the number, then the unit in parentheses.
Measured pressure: 50 (psi)
